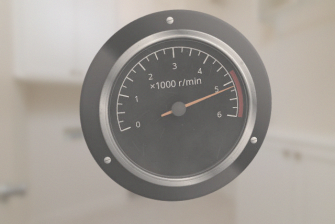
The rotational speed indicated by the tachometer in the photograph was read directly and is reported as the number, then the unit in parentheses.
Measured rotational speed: 5125 (rpm)
